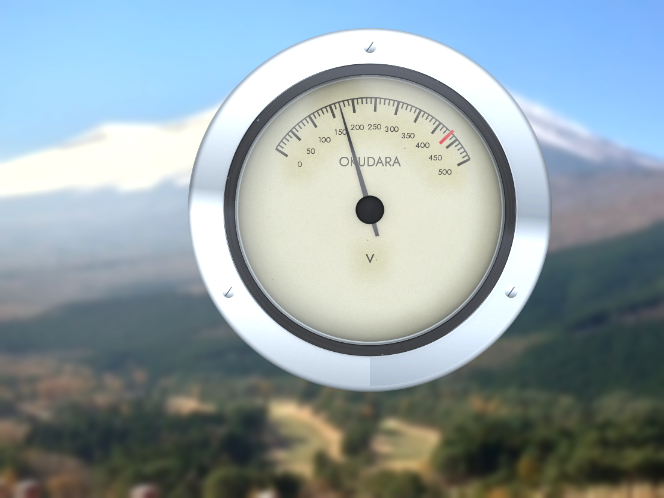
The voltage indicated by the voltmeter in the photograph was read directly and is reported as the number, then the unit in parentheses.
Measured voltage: 170 (V)
